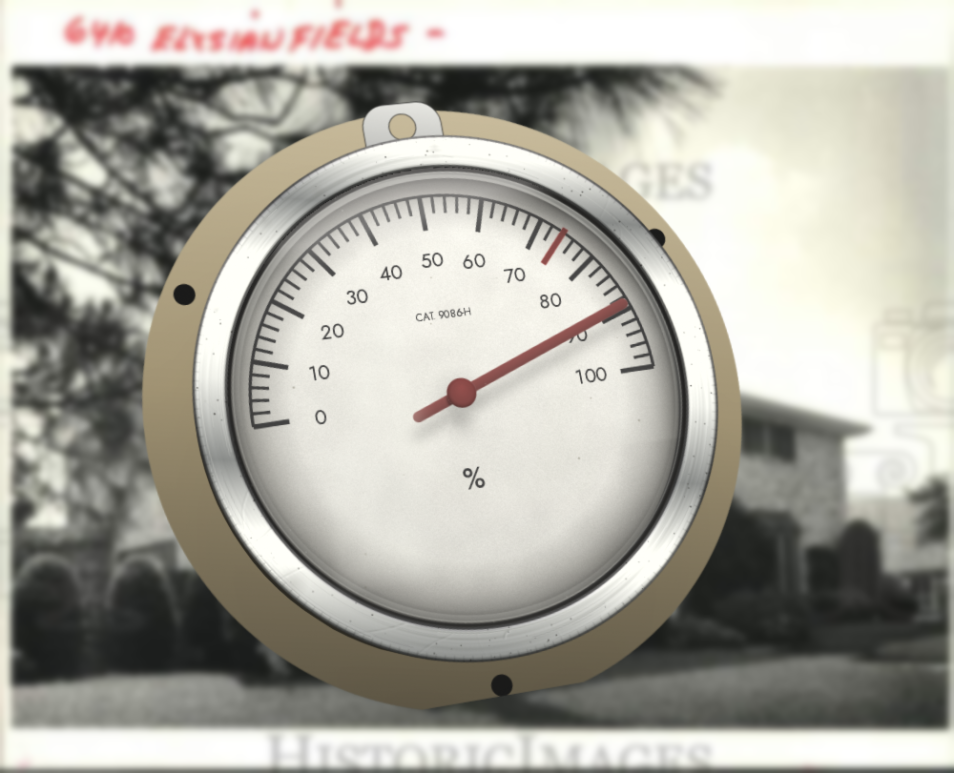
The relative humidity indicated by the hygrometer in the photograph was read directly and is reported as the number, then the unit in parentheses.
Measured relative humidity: 89 (%)
